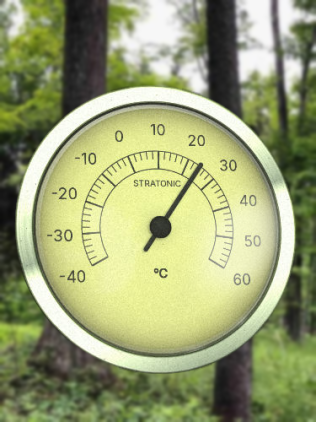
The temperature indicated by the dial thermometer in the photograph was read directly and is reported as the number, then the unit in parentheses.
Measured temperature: 24 (°C)
